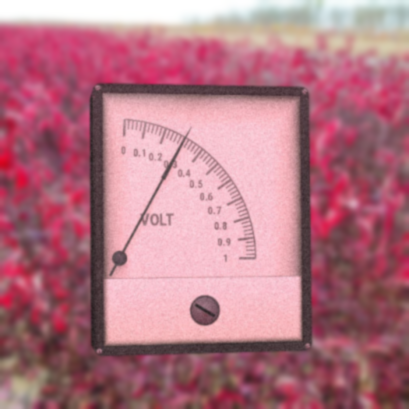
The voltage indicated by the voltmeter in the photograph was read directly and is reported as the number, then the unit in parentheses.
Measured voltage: 0.3 (V)
